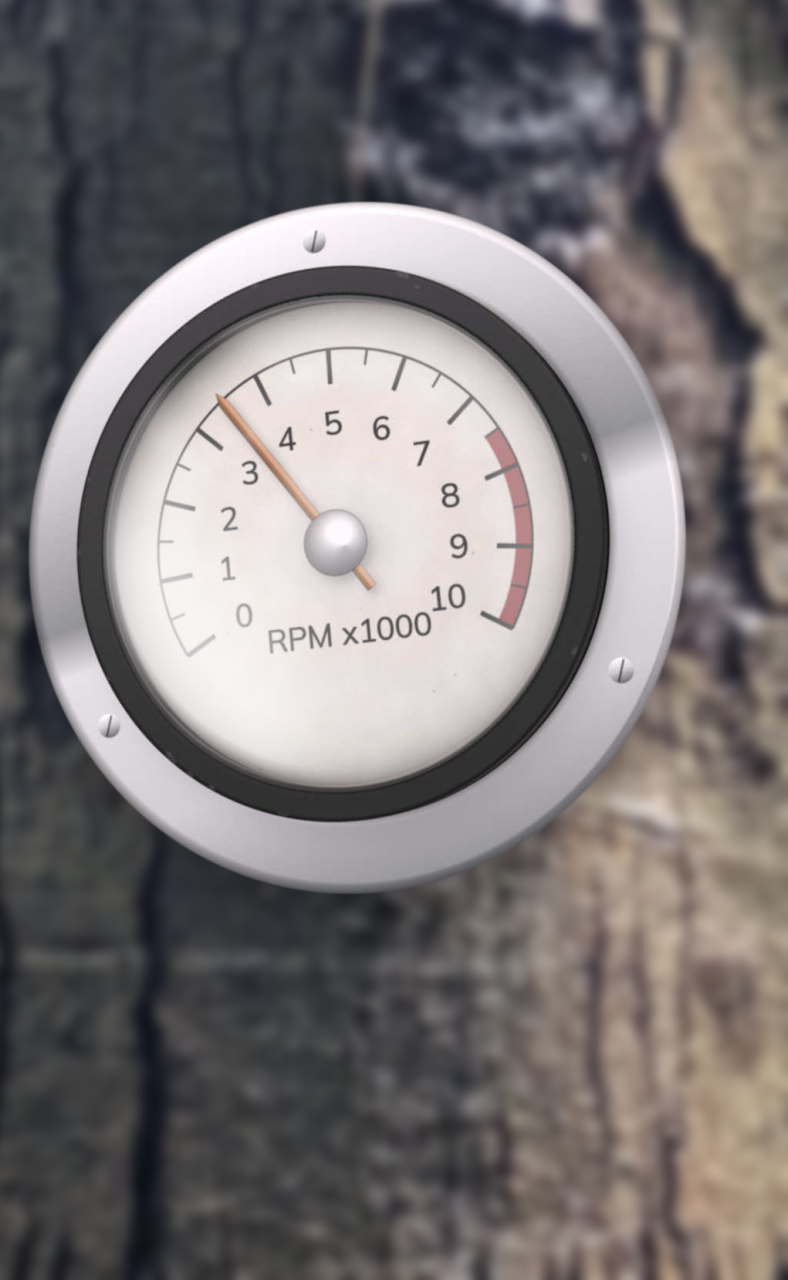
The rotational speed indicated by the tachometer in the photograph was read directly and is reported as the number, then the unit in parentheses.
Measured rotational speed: 3500 (rpm)
